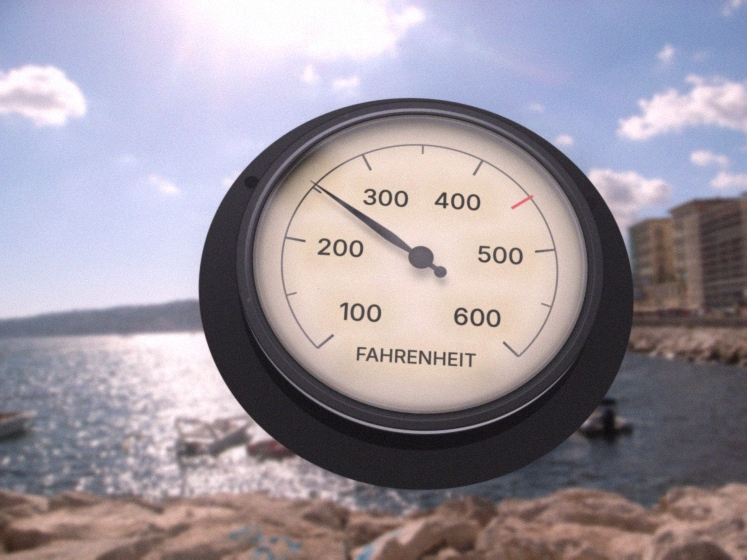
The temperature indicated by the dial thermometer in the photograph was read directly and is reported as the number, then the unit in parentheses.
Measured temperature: 250 (°F)
